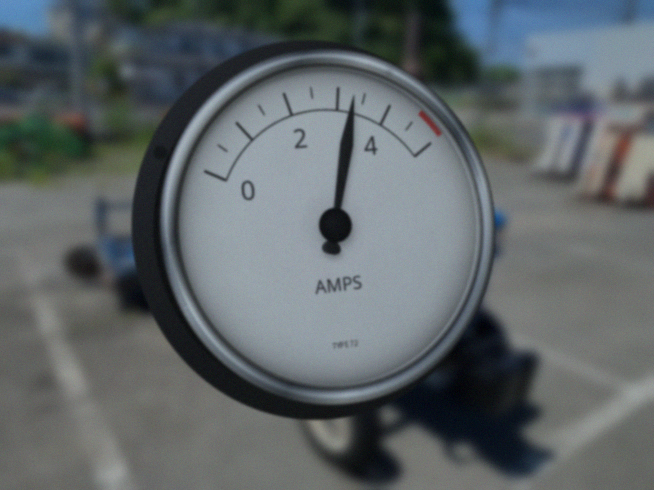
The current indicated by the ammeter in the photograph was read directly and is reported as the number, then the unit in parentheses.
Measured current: 3.25 (A)
